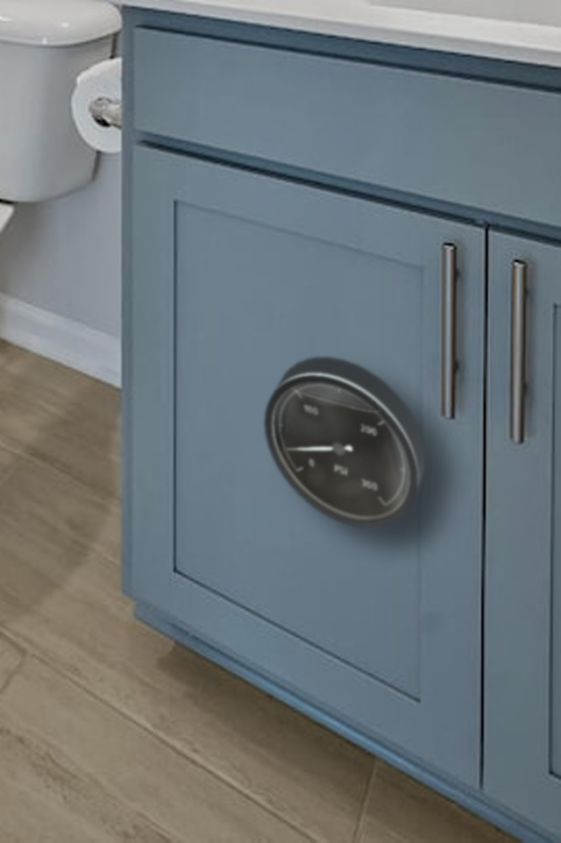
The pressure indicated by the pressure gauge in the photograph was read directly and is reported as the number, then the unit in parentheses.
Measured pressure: 25 (psi)
